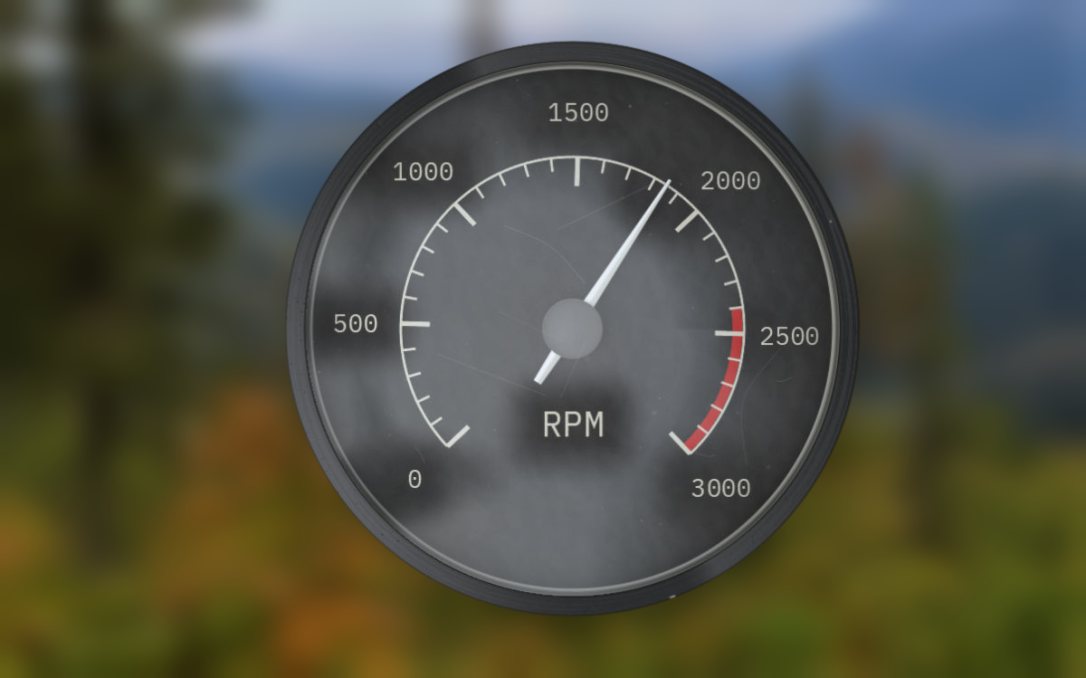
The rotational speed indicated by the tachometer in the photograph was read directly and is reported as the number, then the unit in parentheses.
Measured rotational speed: 1850 (rpm)
